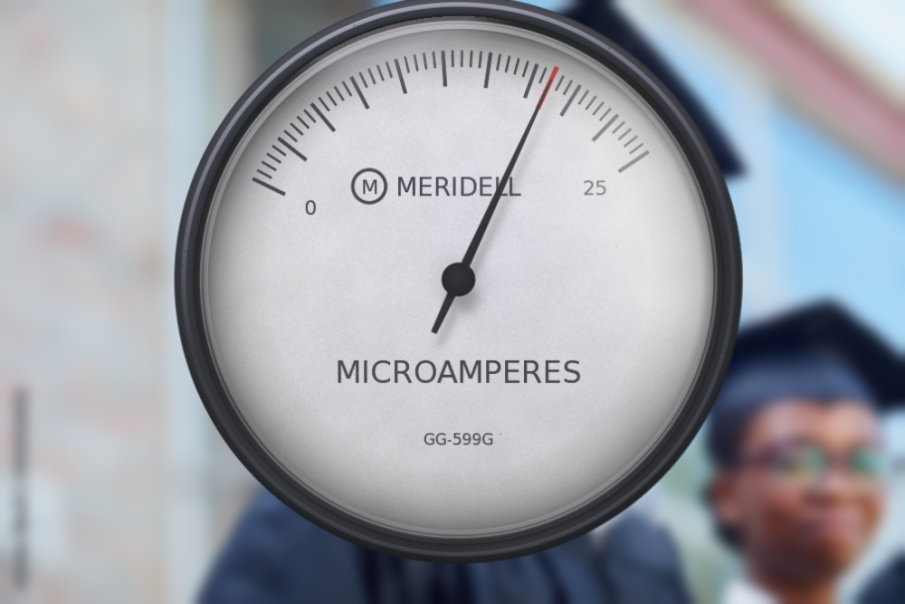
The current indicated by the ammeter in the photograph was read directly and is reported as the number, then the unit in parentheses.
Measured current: 18.5 (µA)
